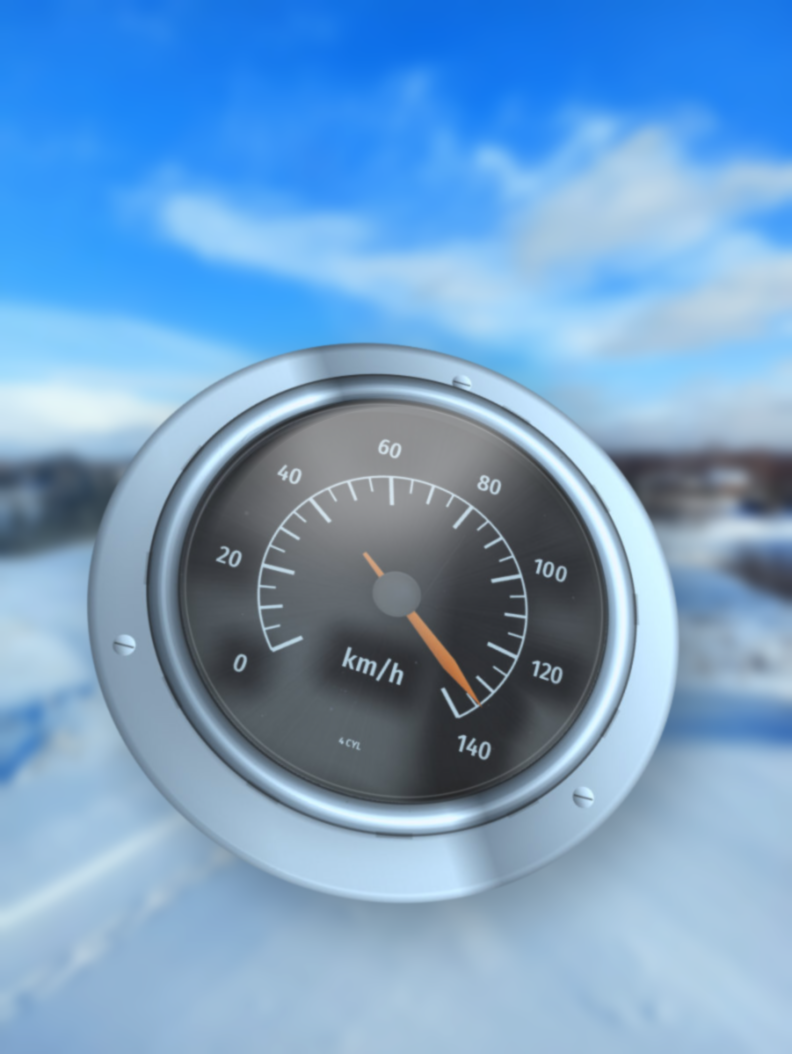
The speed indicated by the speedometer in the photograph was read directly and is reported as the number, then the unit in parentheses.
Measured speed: 135 (km/h)
